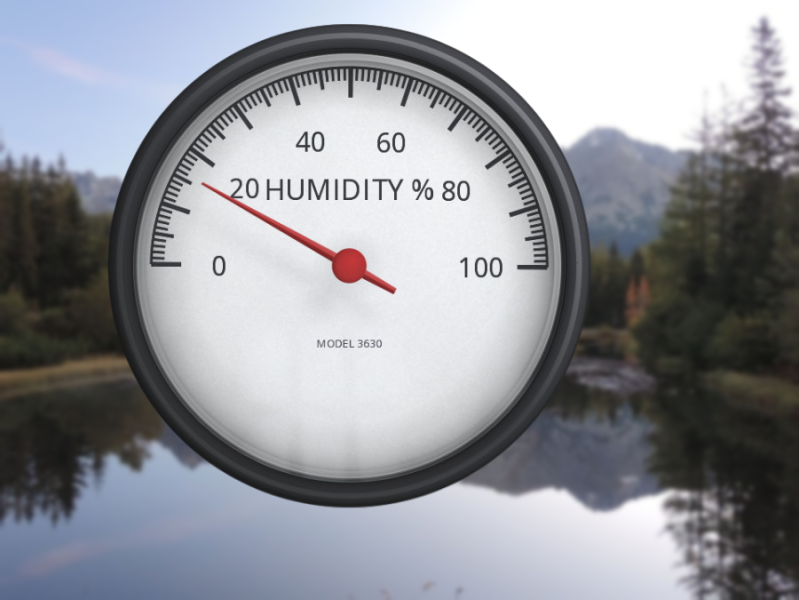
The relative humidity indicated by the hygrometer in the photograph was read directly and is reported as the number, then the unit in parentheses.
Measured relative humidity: 16 (%)
